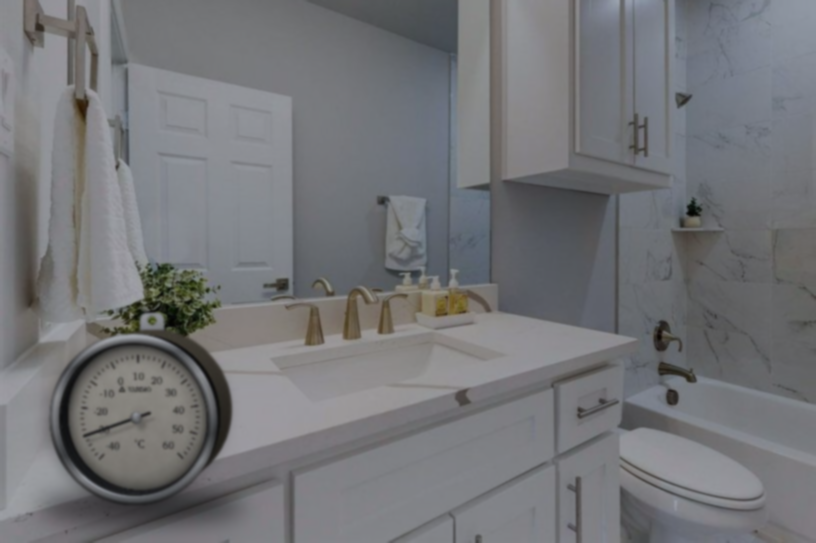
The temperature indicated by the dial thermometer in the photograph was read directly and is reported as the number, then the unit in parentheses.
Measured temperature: -30 (°C)
